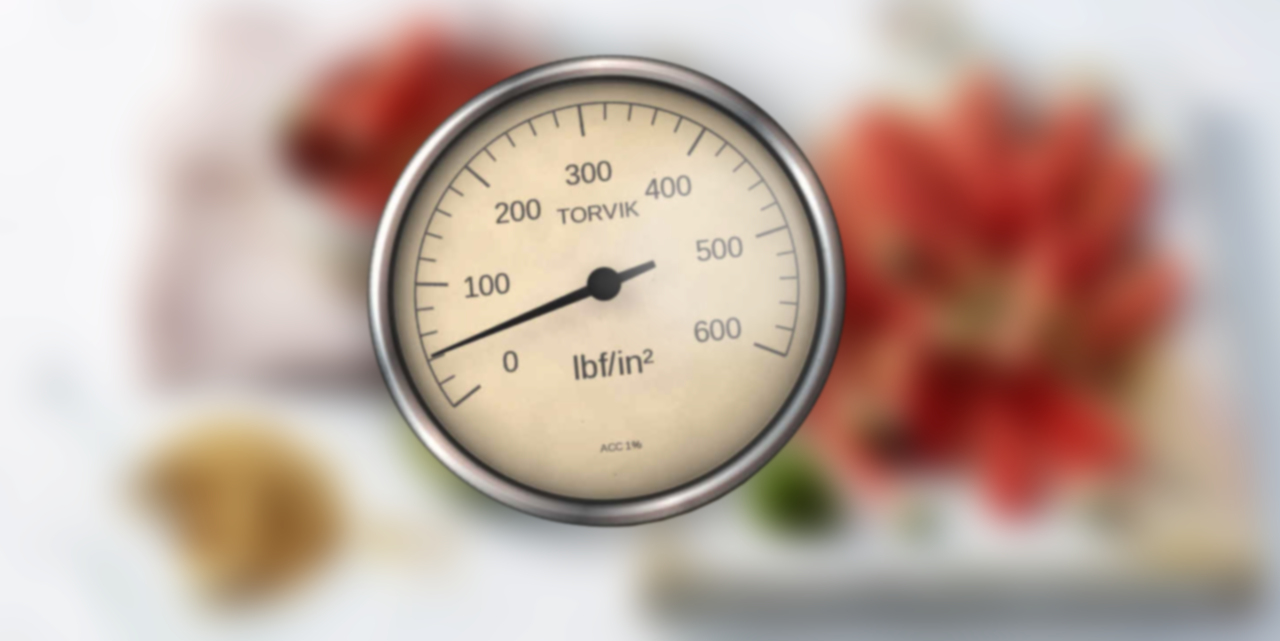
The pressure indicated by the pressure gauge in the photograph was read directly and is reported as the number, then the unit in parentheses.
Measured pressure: 40 (psi)
